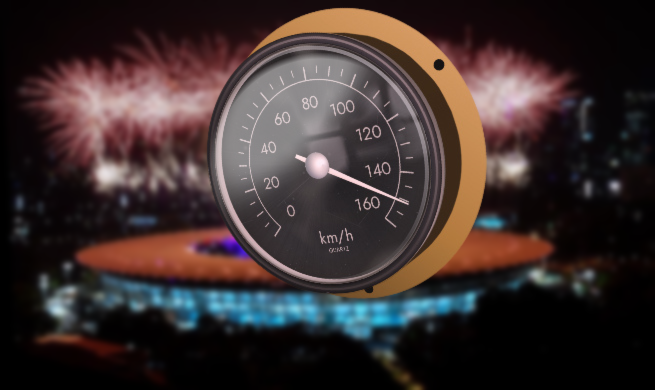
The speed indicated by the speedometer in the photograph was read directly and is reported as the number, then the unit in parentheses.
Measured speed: 150 (km/h)
